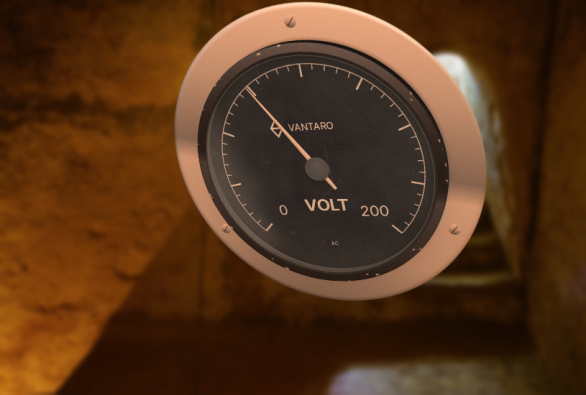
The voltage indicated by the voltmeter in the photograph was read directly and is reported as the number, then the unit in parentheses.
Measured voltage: 75 (V)
